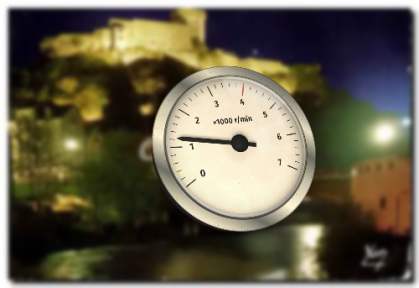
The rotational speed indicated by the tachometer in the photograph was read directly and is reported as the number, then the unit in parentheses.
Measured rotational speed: 1200 (rpm)
